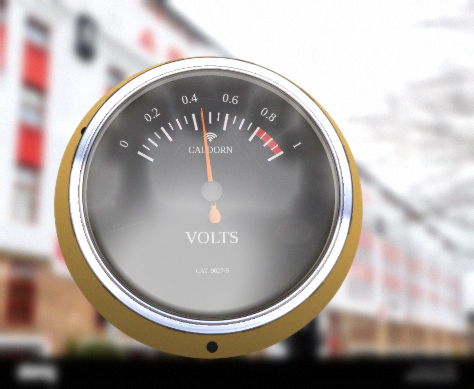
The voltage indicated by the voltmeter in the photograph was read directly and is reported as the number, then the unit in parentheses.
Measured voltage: 0.45 (V)
